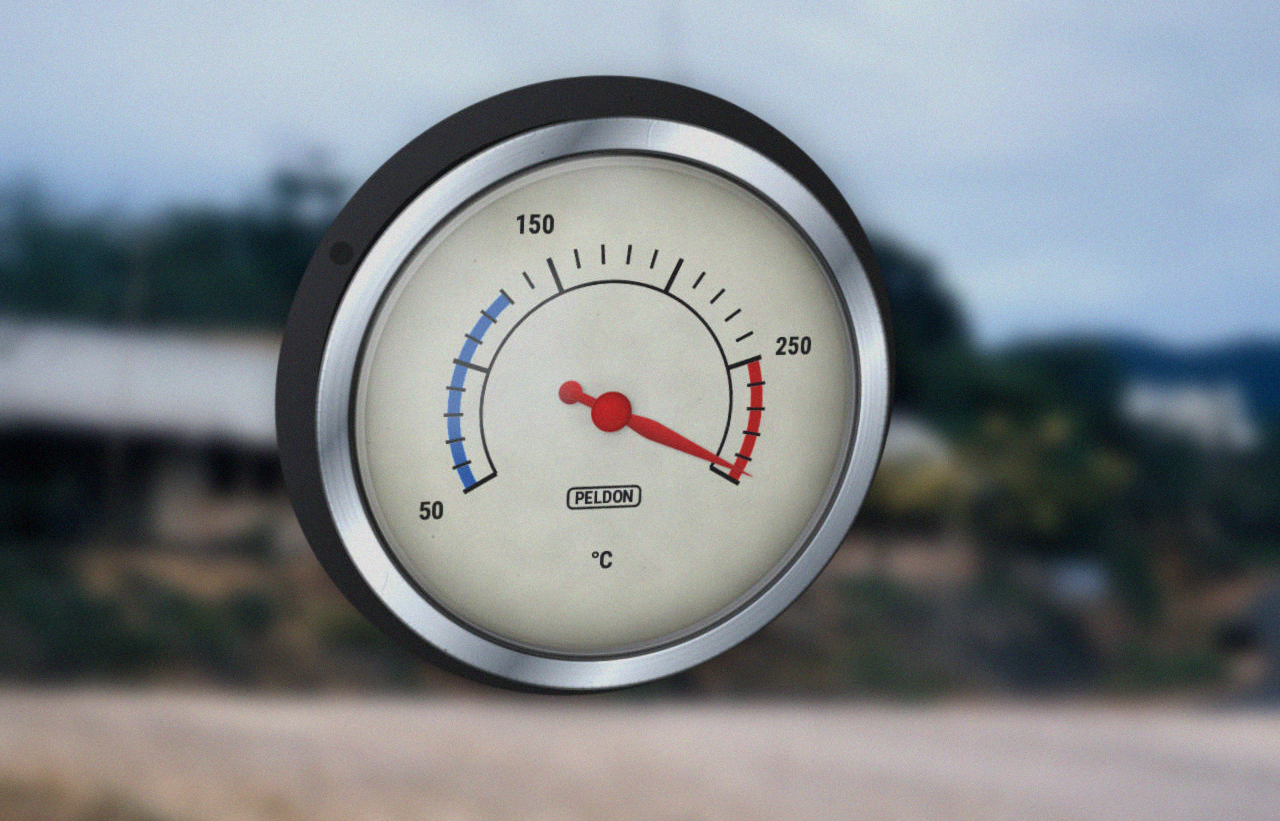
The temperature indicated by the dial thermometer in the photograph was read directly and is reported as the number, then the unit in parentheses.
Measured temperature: 295 (°C)
